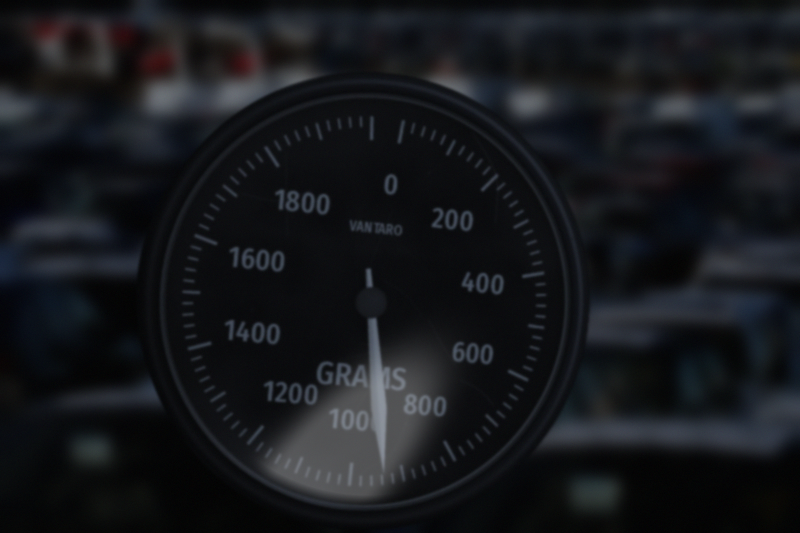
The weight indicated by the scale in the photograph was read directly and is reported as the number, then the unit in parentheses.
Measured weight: 940 (g)
